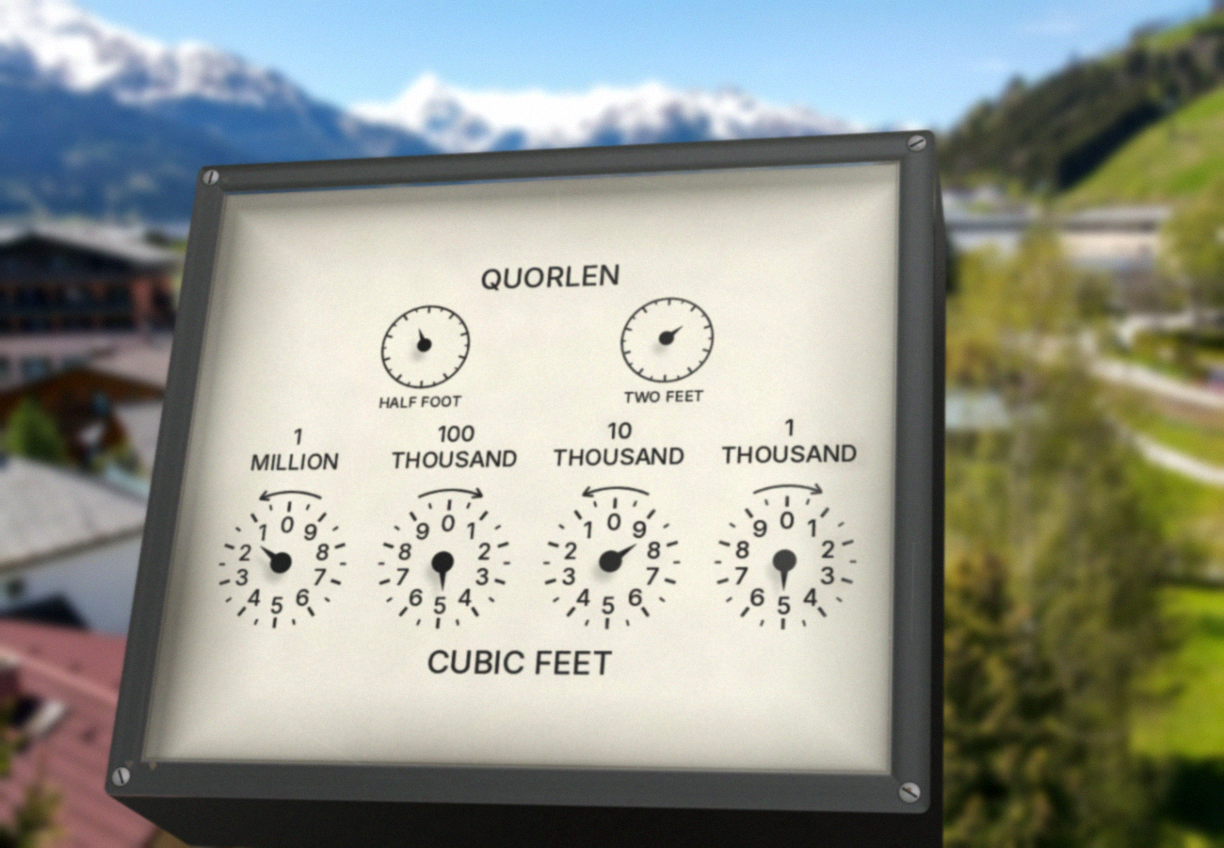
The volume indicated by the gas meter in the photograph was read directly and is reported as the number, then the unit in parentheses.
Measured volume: 148500 (ft³)
